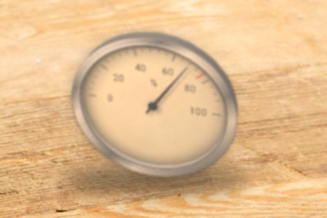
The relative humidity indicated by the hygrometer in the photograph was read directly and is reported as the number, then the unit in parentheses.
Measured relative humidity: 68 (%)
